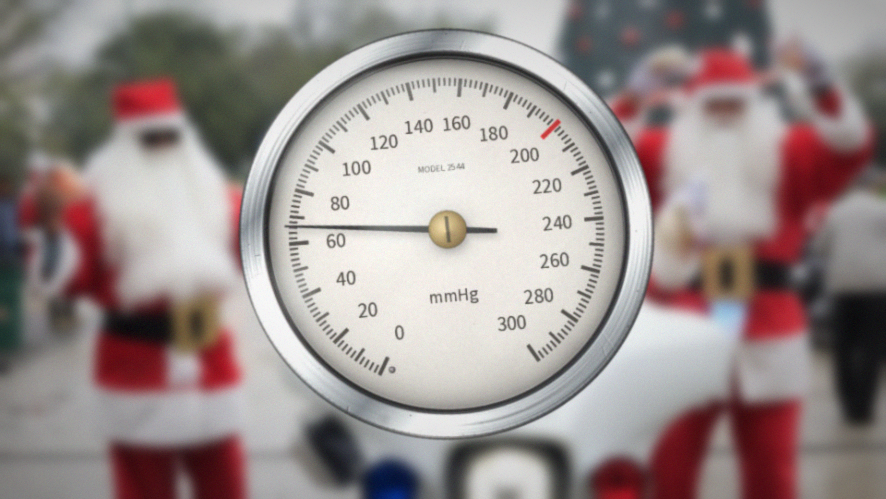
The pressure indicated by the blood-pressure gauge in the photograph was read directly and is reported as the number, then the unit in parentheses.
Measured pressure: 66 (mmHg)
